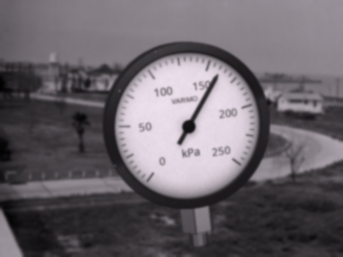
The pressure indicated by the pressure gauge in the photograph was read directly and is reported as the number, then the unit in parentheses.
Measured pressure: 160 (kPa)
